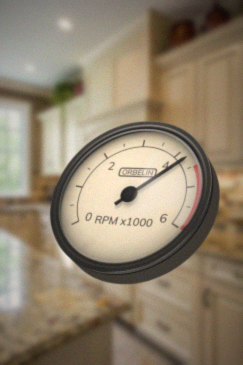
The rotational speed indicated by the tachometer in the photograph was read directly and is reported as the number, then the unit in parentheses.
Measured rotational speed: 4250 (rpm)
